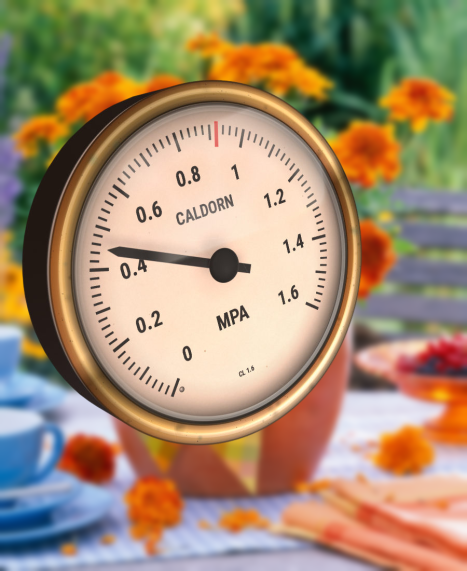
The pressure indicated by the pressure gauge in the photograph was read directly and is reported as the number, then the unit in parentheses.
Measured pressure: 0.45 (MPa)
